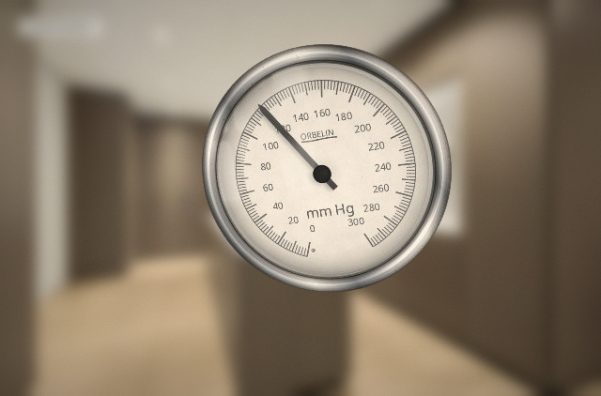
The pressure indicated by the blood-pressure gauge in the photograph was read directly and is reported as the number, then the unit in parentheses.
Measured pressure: 120 (mmHg)
